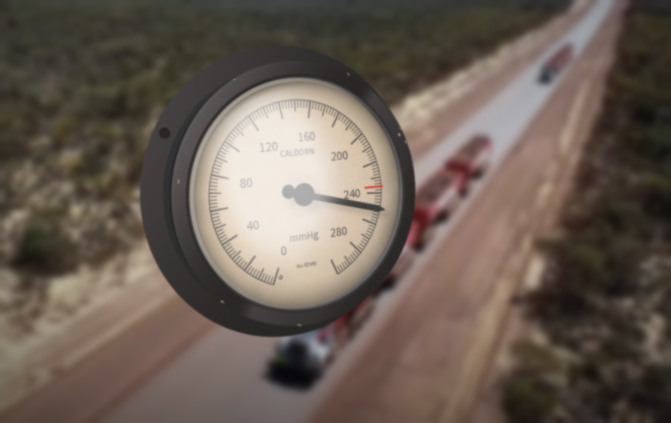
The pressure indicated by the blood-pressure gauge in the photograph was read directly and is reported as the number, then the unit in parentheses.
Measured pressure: 250 (mmHg)
